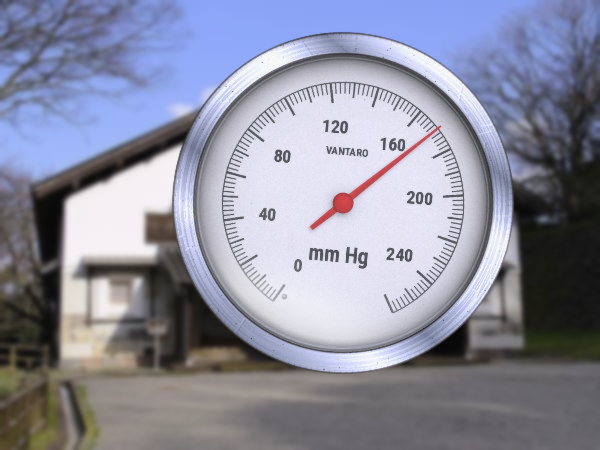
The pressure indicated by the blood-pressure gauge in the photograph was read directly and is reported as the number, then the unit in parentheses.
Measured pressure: 170 (mmHg)
